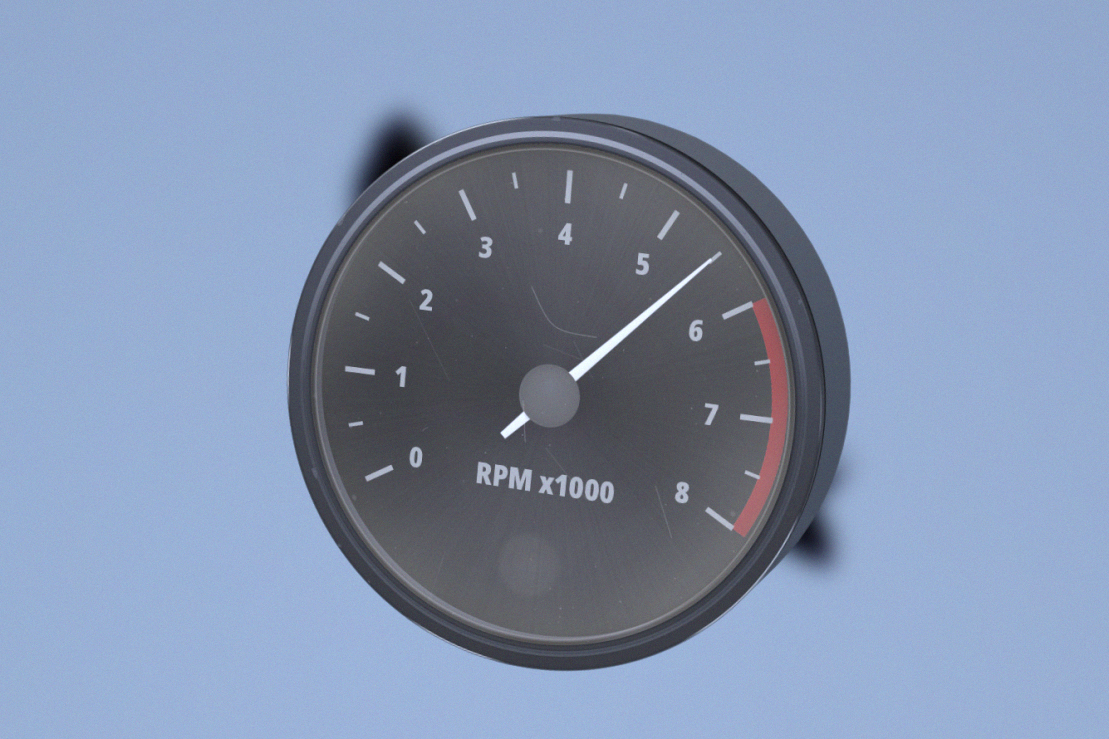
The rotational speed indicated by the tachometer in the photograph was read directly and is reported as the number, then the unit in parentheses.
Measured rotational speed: 5500 (rpm)
